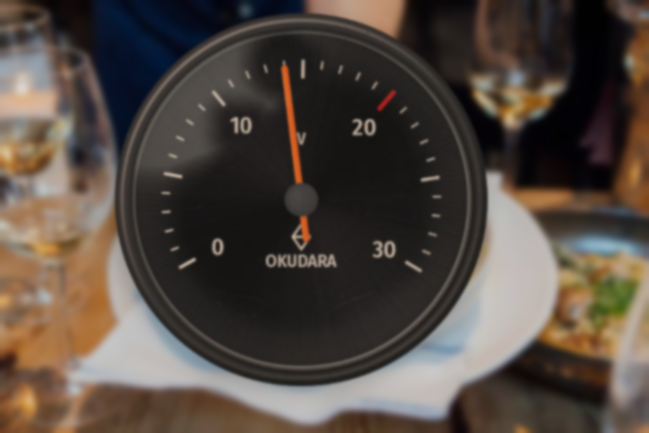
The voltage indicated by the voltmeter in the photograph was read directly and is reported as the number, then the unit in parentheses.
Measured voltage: 14 (V)
